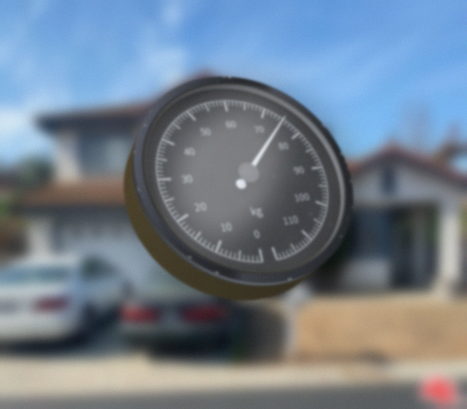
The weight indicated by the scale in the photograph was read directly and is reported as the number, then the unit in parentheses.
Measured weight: 75 (kg)
